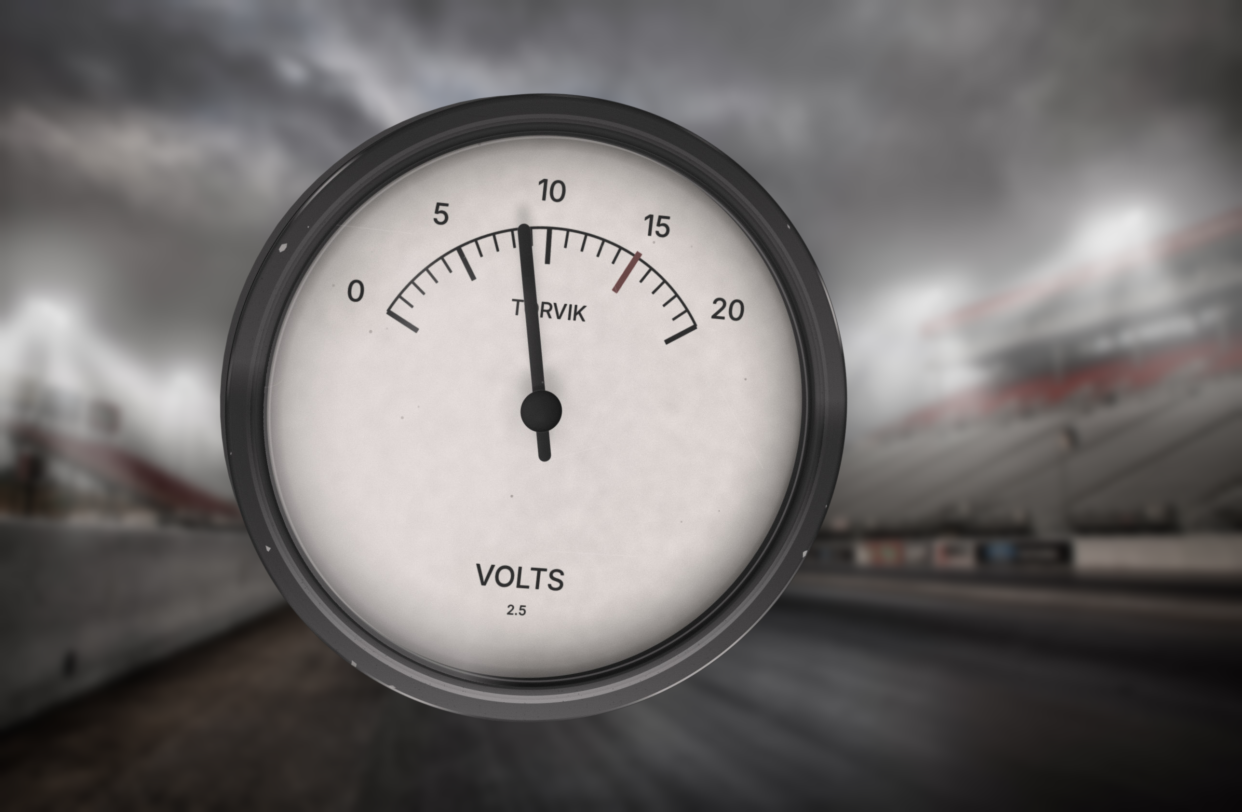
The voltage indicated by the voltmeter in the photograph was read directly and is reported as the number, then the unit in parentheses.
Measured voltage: 8.5 (V)
